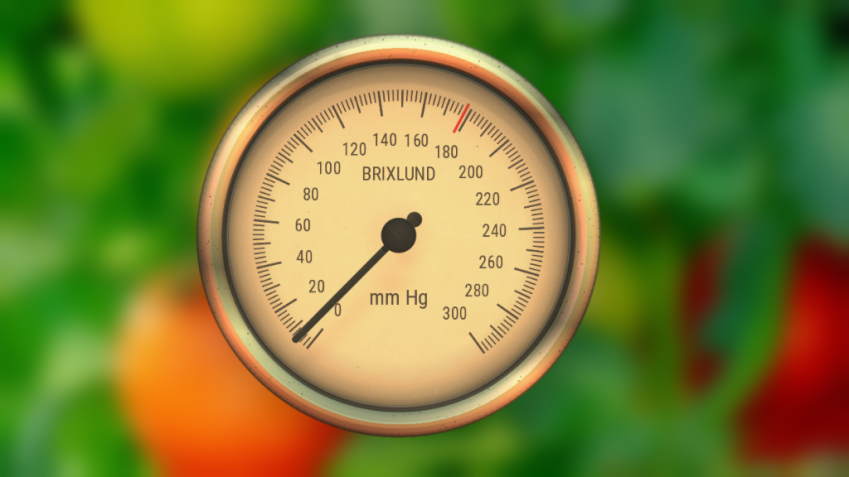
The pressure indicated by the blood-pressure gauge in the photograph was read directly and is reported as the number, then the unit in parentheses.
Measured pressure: 6 (mmHg)
